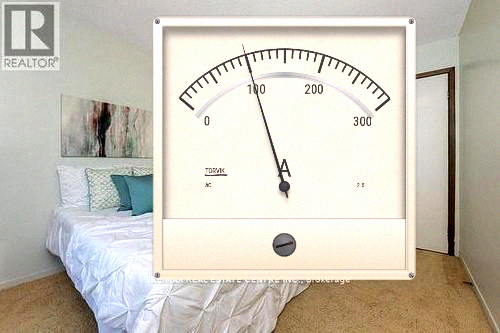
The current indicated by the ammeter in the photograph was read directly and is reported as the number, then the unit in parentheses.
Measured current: 100 (A)
